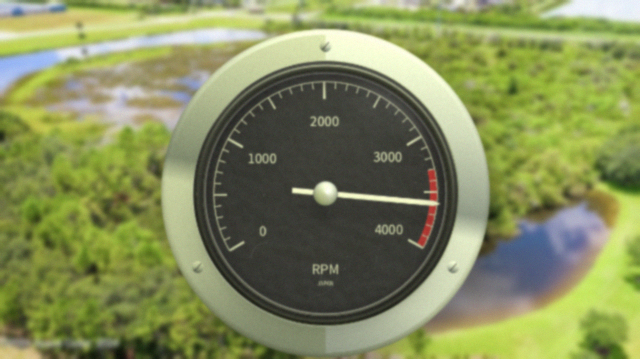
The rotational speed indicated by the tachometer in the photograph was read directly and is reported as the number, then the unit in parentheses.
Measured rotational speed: 3600 (rpm)
